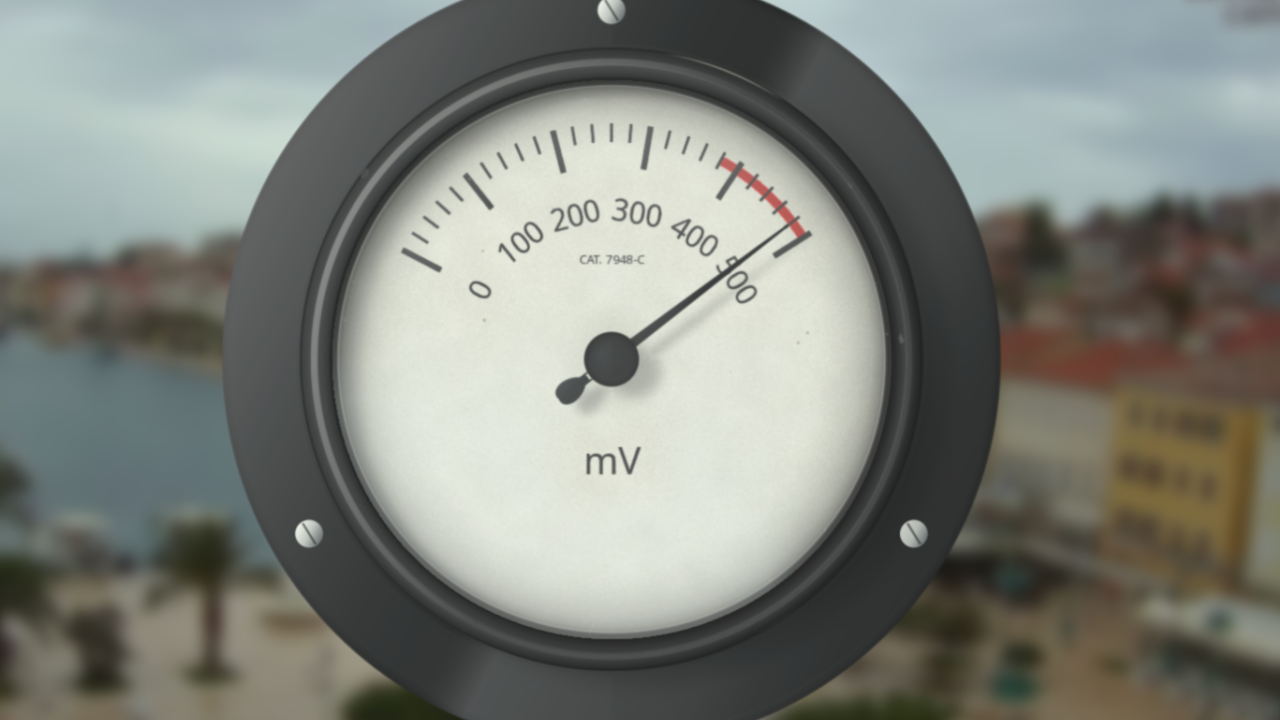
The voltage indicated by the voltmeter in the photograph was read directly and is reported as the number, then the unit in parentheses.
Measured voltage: 480 (mV)
